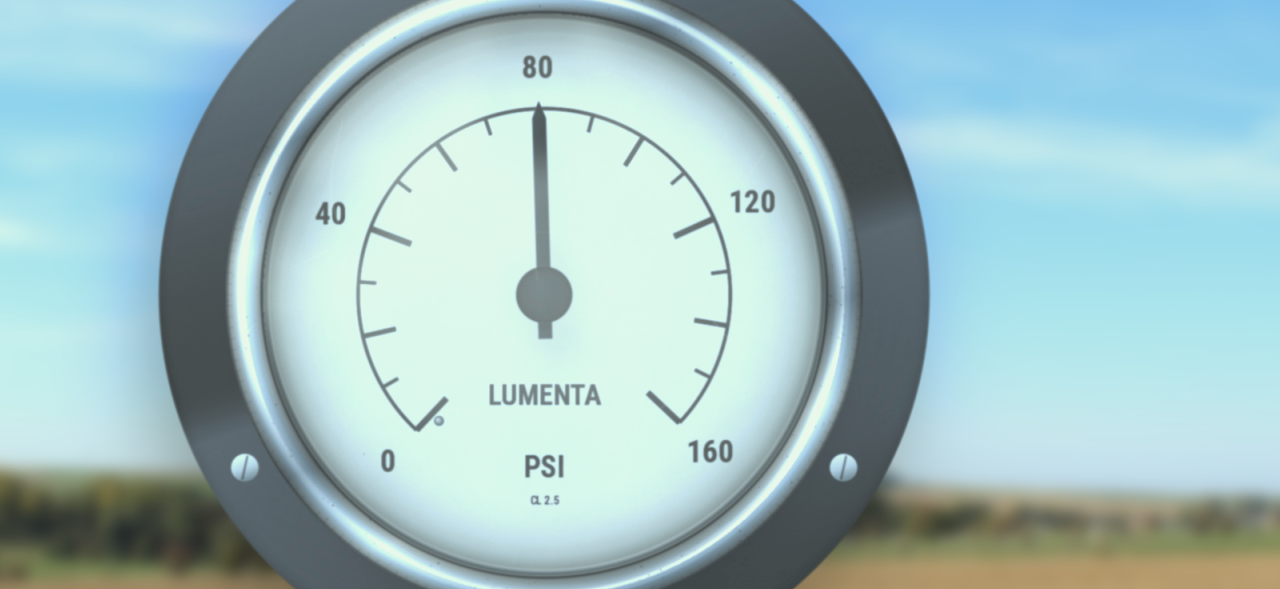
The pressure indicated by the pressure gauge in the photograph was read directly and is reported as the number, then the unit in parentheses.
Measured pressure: 80 (psi)
